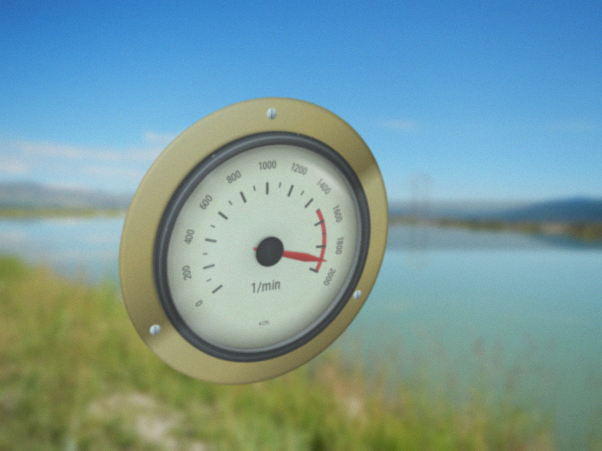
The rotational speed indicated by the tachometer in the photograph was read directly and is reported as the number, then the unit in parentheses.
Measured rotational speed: 1900 (rpm)
